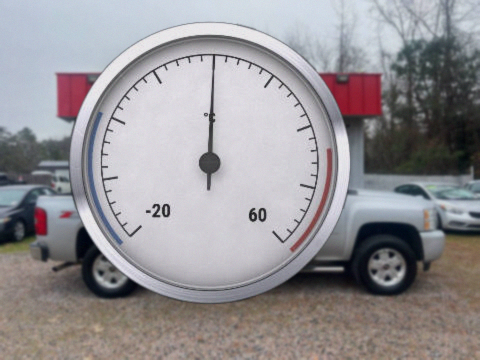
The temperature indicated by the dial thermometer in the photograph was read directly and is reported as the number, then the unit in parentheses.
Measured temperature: 20 (°C)
